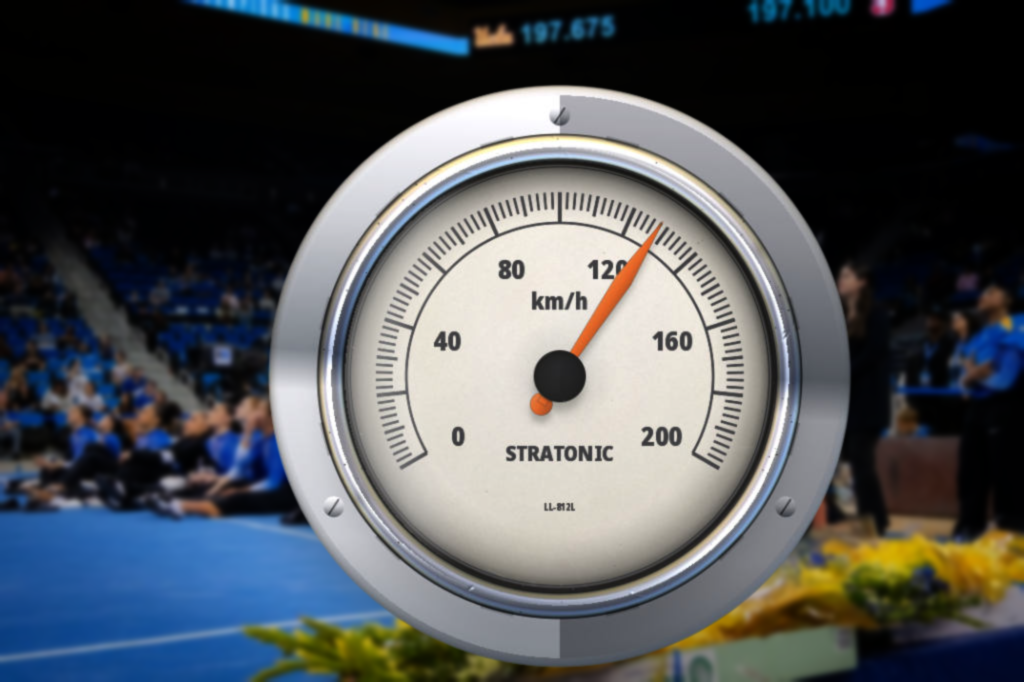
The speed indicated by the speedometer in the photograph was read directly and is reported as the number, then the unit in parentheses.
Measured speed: 128 (km/h)
